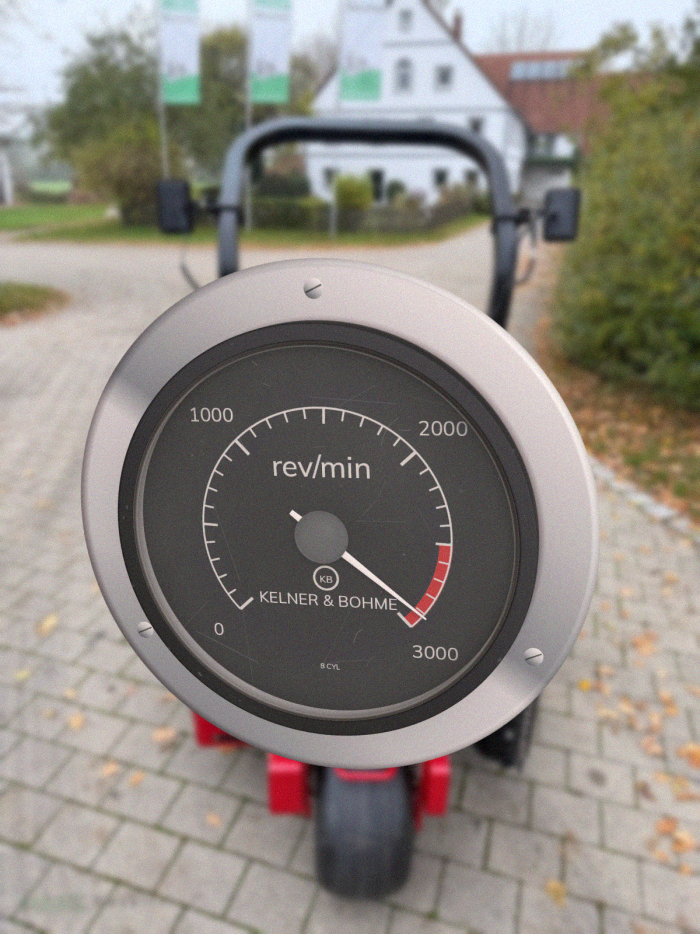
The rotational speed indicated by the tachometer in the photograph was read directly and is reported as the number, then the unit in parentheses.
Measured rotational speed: 2900 (rpm)
